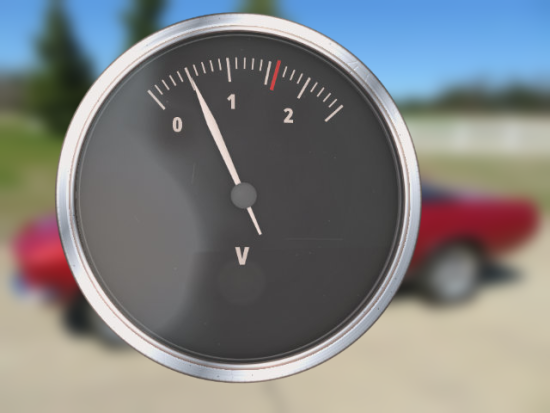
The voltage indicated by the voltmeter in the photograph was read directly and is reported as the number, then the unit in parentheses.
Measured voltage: 0.5 (V)
